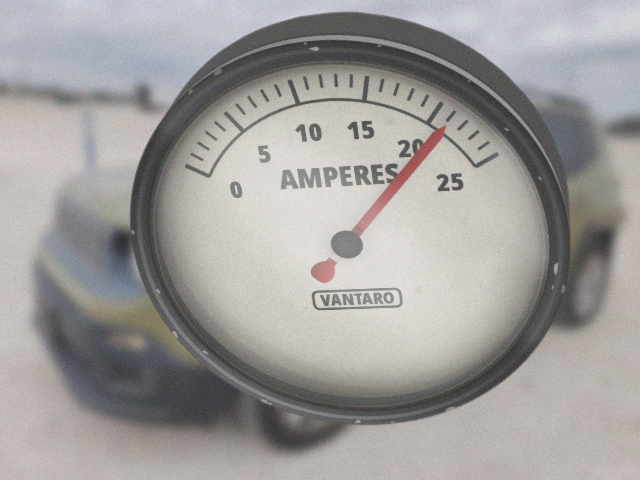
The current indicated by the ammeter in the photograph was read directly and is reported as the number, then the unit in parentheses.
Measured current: 21 (A)
